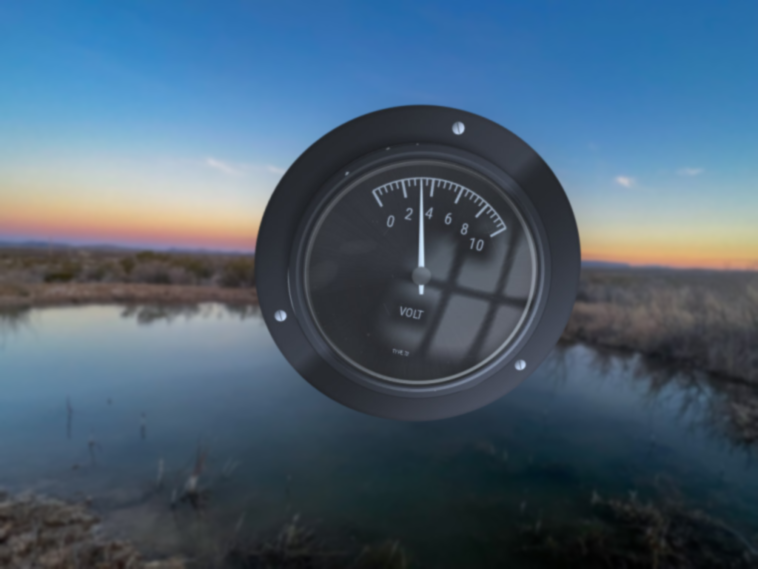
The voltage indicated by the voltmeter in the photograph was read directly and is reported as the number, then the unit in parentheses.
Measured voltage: 3.2 (V)
